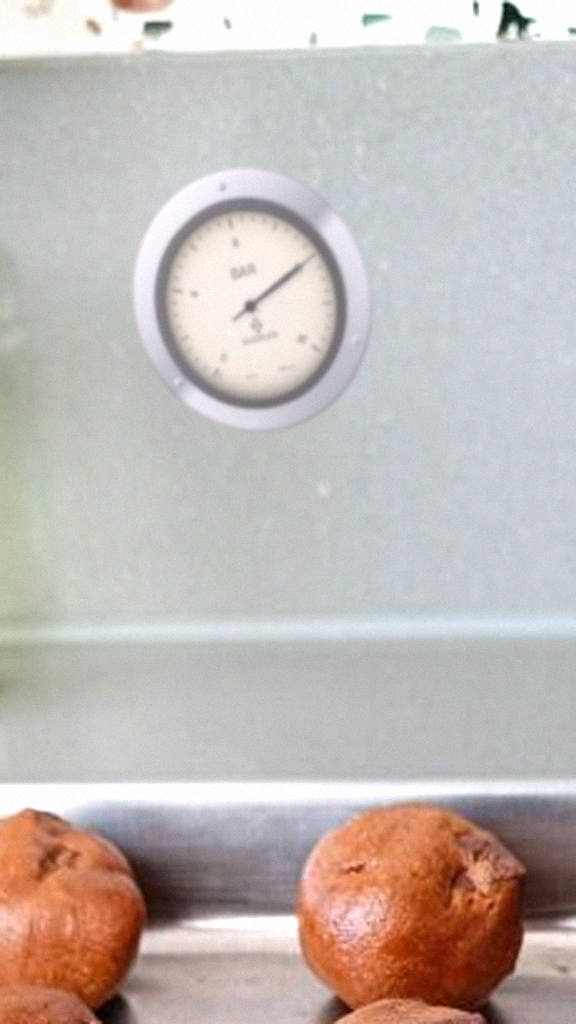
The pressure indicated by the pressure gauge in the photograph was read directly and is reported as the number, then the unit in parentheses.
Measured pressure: 12 (bar)
